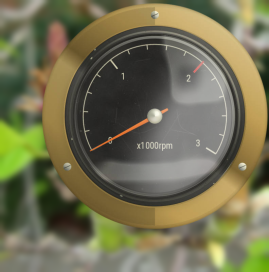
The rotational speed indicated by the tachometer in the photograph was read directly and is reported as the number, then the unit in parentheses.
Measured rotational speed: 0 (rpm)
